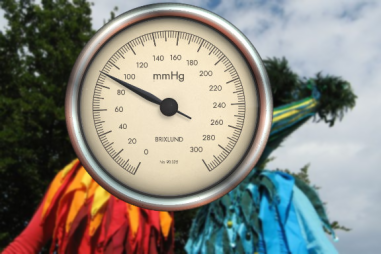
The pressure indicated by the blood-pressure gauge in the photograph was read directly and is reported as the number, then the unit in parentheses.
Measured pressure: 90 (mmHg)
